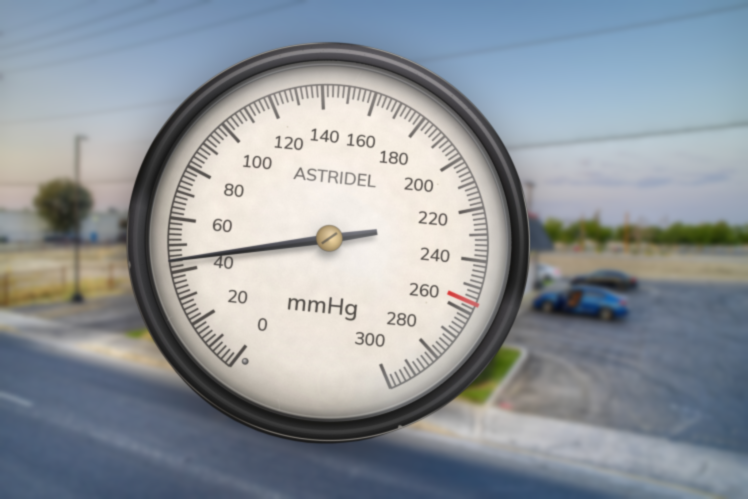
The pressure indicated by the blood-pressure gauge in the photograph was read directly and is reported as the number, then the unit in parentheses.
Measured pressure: 44 (mmHg)
